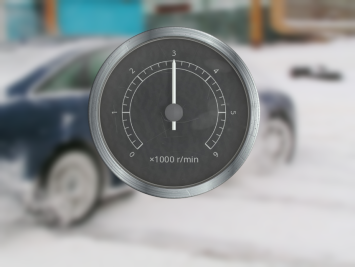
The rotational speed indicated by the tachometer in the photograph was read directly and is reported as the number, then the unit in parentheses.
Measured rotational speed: 3000 (rpm)
